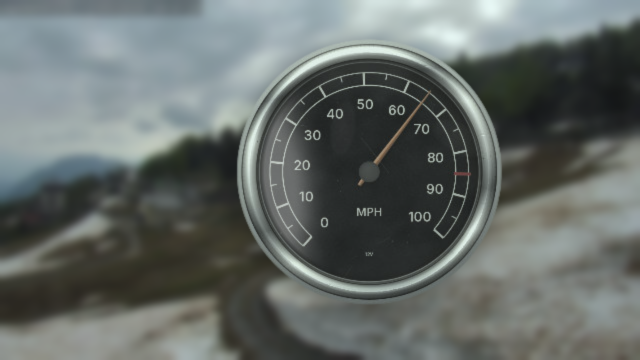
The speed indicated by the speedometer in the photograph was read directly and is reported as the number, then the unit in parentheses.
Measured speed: 65 (mph)
